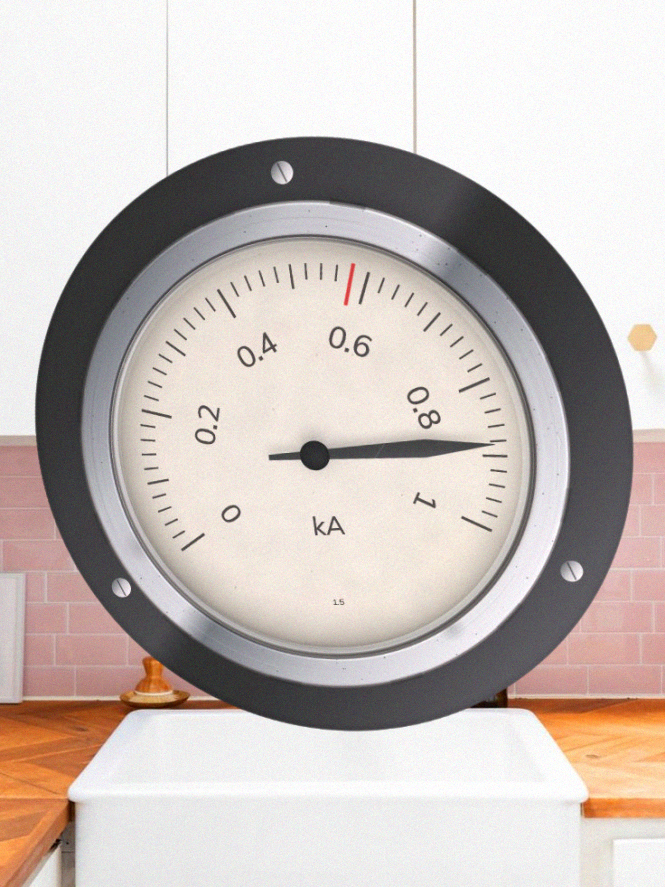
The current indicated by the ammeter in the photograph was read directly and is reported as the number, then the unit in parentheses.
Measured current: 0.88 (kA)
